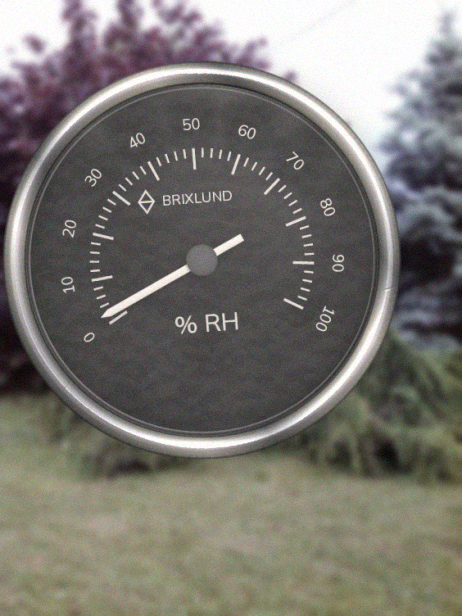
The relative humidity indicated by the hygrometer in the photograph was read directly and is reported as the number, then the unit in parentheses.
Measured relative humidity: 2 (%)
